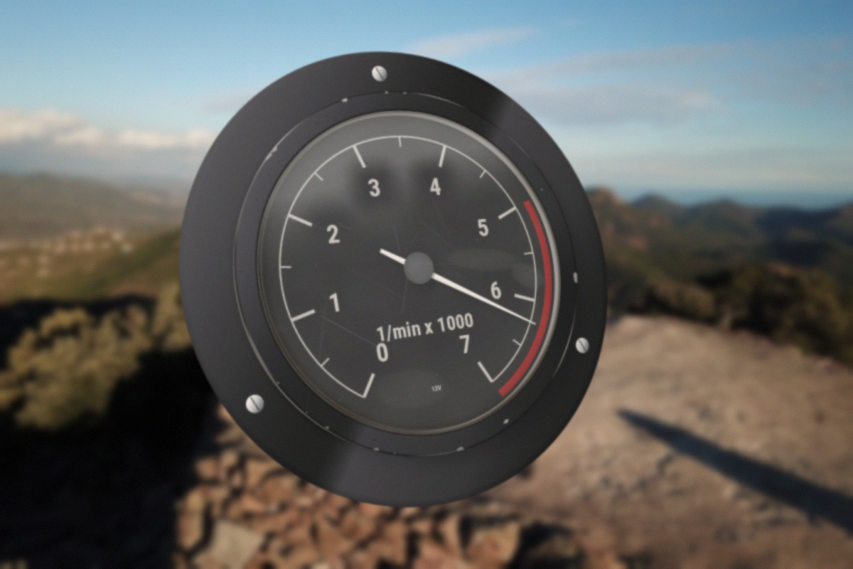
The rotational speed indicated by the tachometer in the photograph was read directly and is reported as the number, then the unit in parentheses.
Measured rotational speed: 6250 (rpm)
